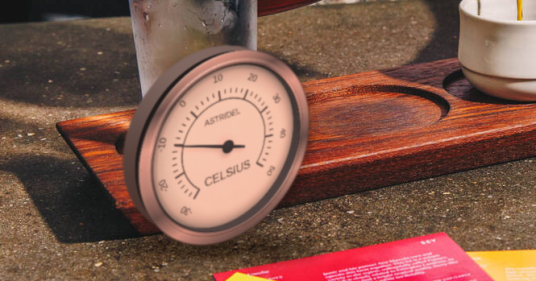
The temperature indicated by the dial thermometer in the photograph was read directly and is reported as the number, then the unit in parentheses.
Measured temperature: -10 (°C)
